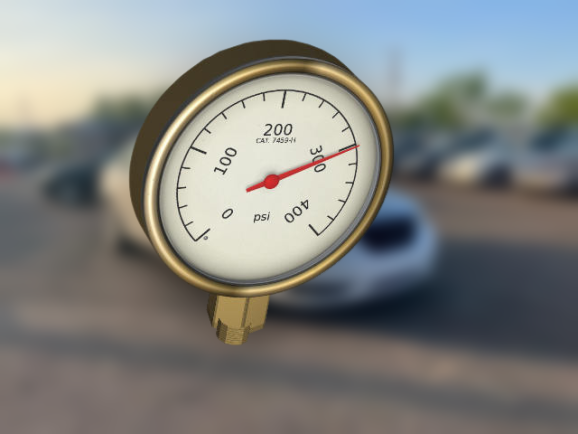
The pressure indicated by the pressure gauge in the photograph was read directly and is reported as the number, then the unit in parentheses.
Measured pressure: 300 (psi)
